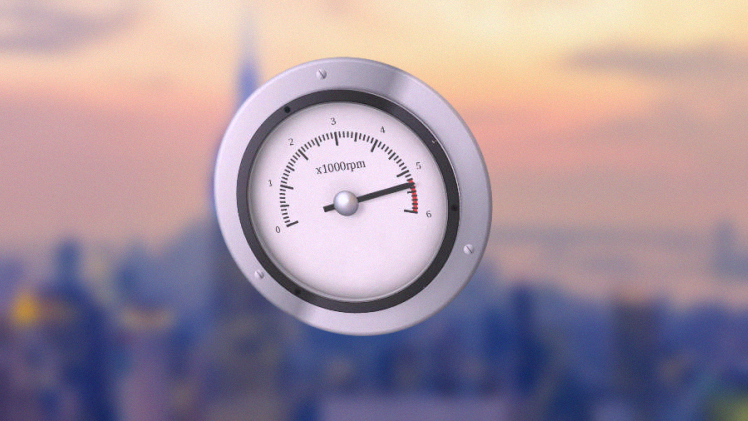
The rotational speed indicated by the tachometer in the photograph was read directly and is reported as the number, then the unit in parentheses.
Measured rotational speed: 5300 (rpm)
